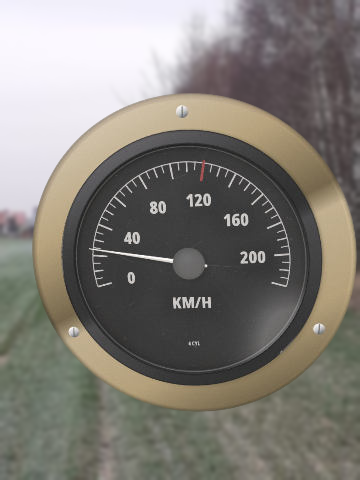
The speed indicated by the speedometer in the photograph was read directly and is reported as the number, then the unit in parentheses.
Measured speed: 25 (km/h)
